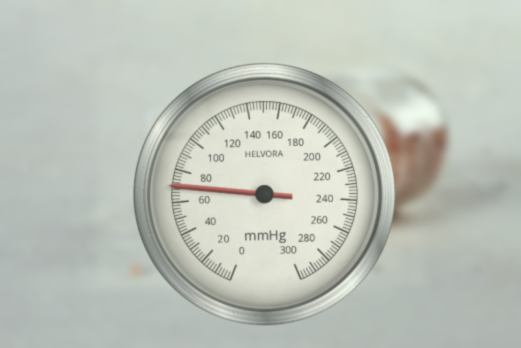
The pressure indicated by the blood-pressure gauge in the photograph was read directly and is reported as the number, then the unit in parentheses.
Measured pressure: 70 (mmHg)
